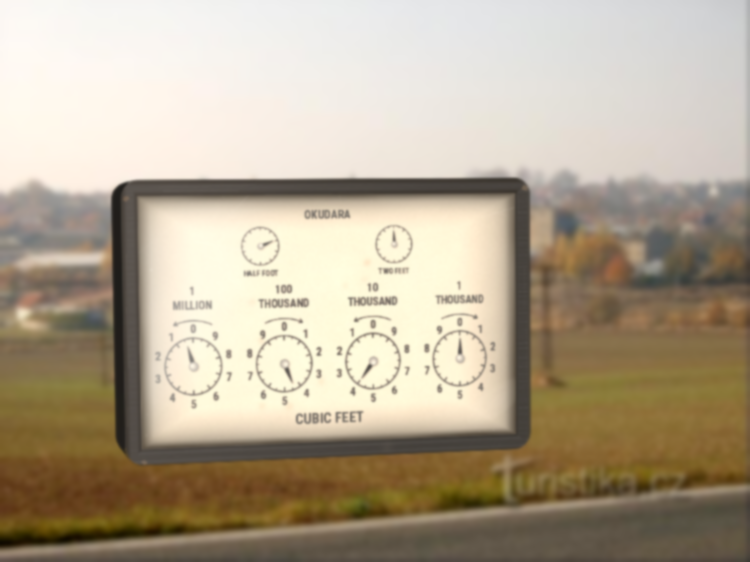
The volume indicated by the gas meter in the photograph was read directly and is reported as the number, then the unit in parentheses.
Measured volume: 44000 (ft³)
